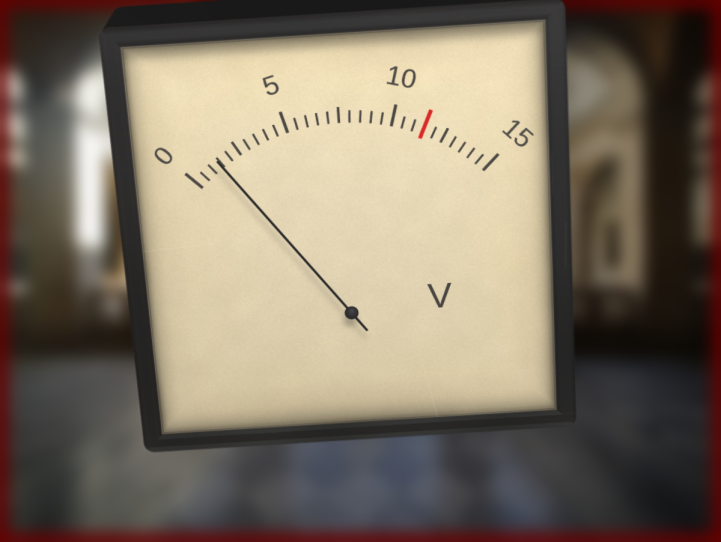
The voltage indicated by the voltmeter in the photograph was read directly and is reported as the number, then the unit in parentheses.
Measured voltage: 1.5 (V)
